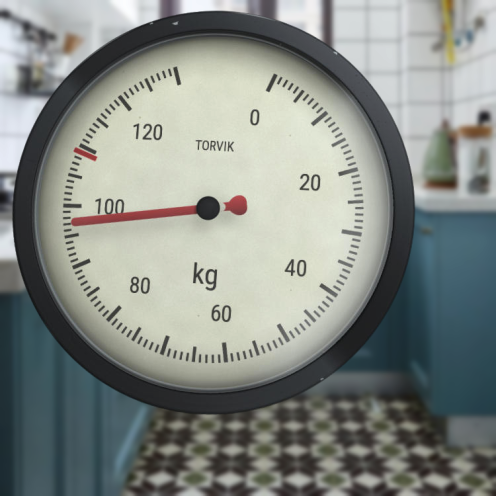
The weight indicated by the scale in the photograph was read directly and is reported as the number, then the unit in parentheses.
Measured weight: 97 (kg)
